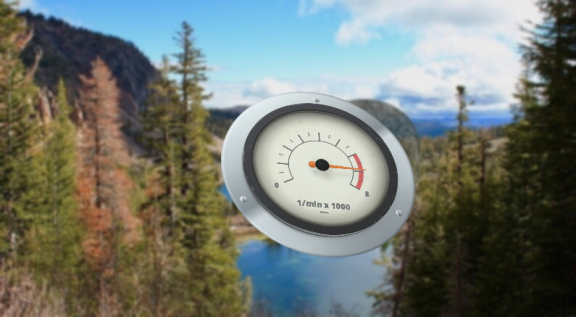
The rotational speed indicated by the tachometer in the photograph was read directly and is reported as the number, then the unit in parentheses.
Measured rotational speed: 7000 (rpm)
